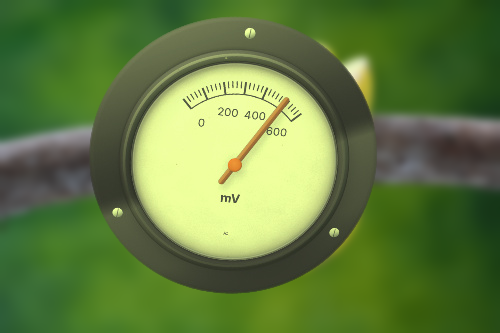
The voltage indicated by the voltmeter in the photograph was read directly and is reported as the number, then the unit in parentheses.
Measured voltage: 500 (mV)
